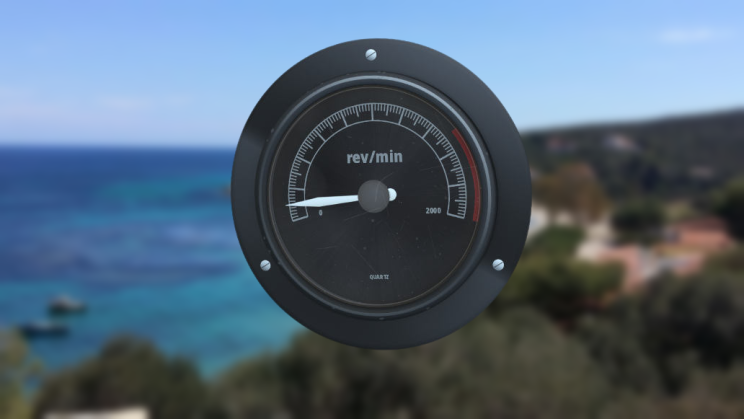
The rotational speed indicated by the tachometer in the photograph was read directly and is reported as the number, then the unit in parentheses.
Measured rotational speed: 100 (rpm)
